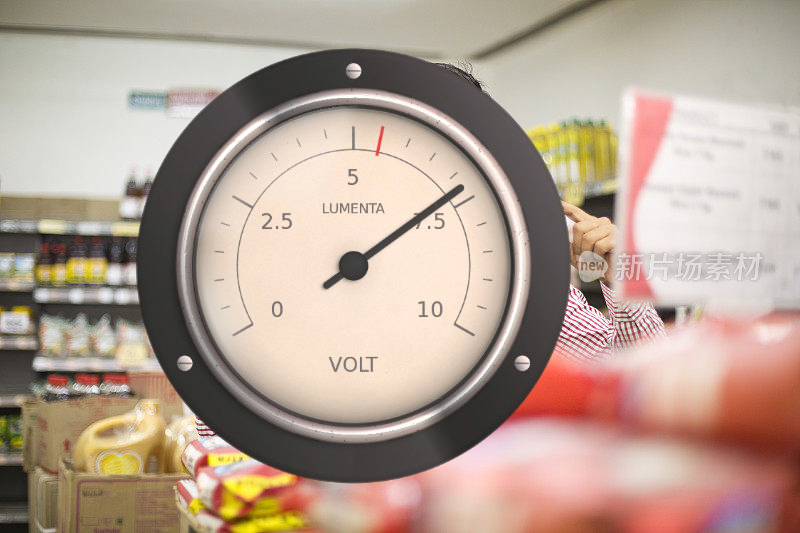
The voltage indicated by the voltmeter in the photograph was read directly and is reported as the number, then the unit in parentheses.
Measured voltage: 7.25 (V)
